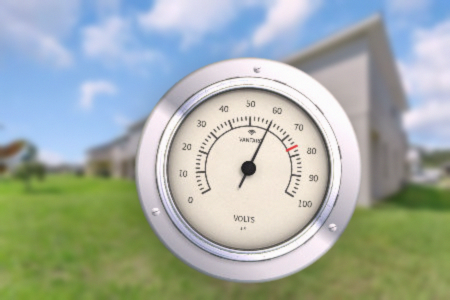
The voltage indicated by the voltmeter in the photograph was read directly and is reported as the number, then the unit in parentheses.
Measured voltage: 60 (V)
